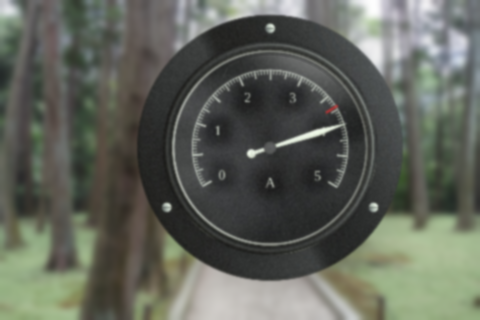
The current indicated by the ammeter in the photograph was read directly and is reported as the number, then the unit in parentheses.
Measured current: 4 (A)
